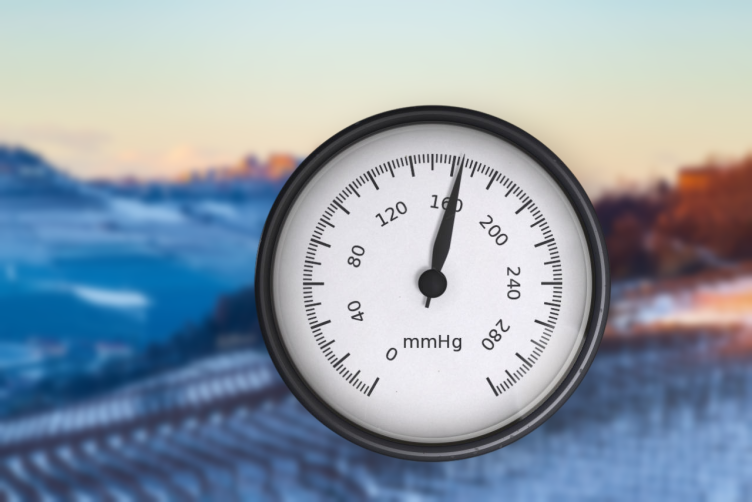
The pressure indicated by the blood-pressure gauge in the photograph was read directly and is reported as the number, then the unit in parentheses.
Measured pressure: 164 (mmHg)
